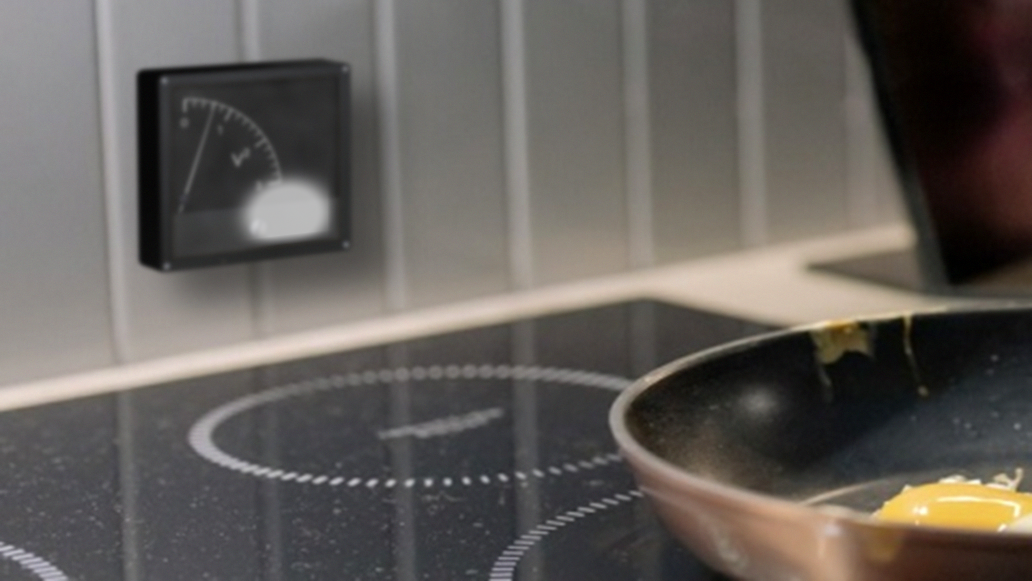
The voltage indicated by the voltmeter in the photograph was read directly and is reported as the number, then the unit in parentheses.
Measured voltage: 0.6 (V)
